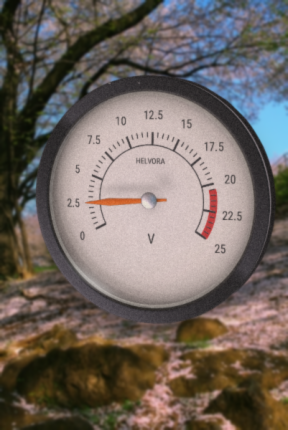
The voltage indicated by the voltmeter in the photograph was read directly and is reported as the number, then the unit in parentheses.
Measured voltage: 2.5 (V)
